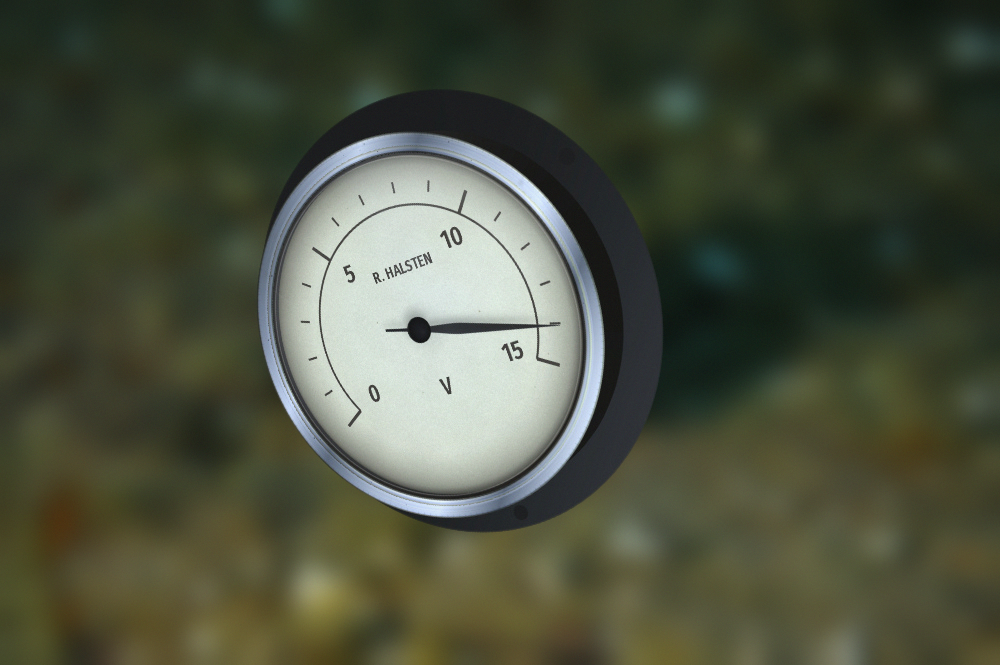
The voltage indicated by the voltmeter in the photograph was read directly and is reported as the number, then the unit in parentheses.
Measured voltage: 14 (V)
